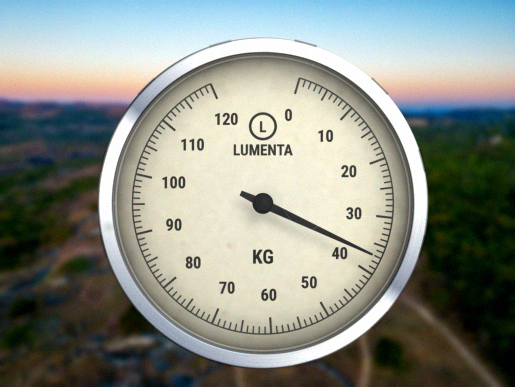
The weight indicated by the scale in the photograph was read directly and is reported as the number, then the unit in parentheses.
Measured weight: 37 (kg)
